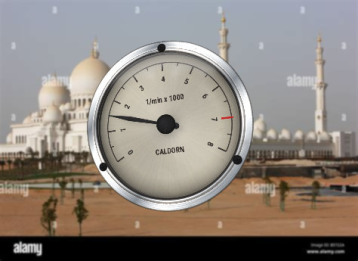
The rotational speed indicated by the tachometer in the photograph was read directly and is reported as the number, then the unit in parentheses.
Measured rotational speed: 1500 (rpm)
